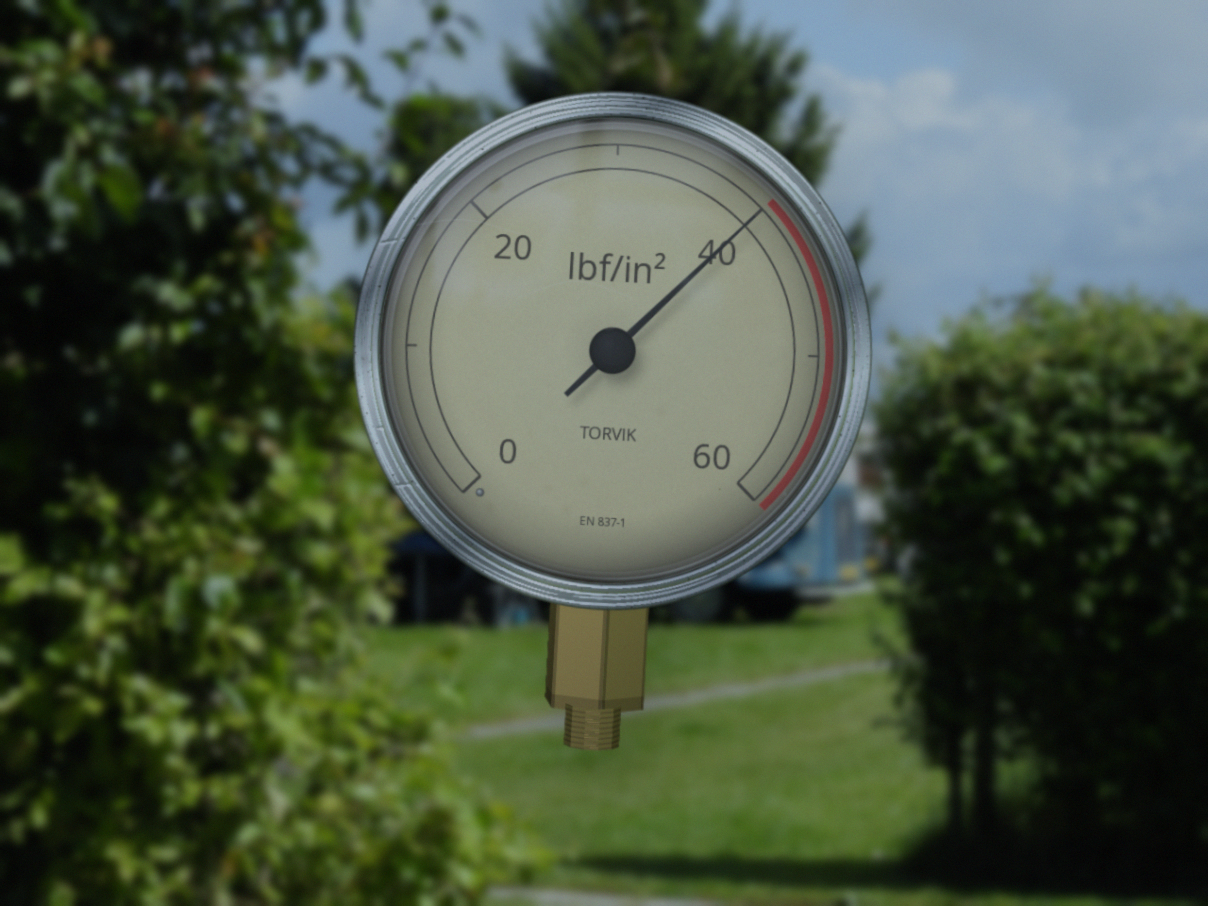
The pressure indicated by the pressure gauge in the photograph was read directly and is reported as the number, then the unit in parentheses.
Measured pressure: 40 (psi)
